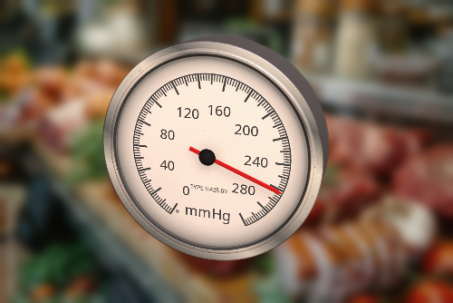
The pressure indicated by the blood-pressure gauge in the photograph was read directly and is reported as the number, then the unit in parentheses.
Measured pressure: 260 (mmHg)
